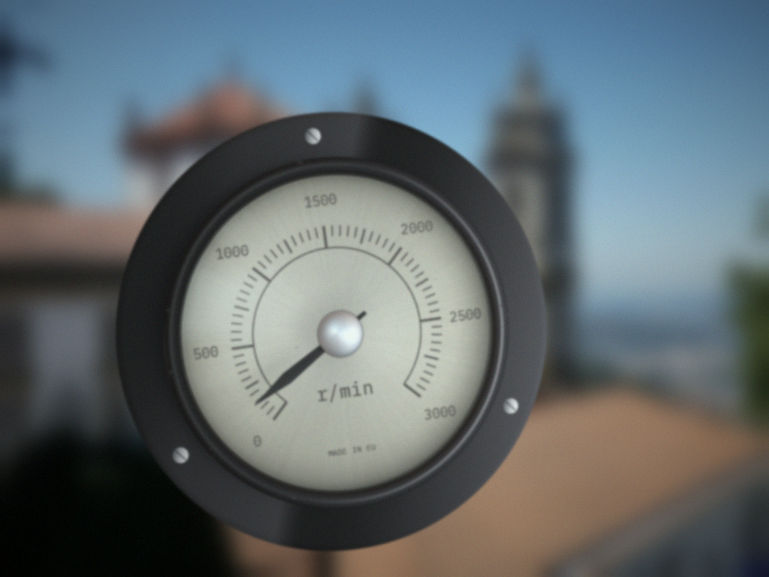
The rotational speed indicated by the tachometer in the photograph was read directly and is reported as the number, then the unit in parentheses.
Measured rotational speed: 150 (rpm)
